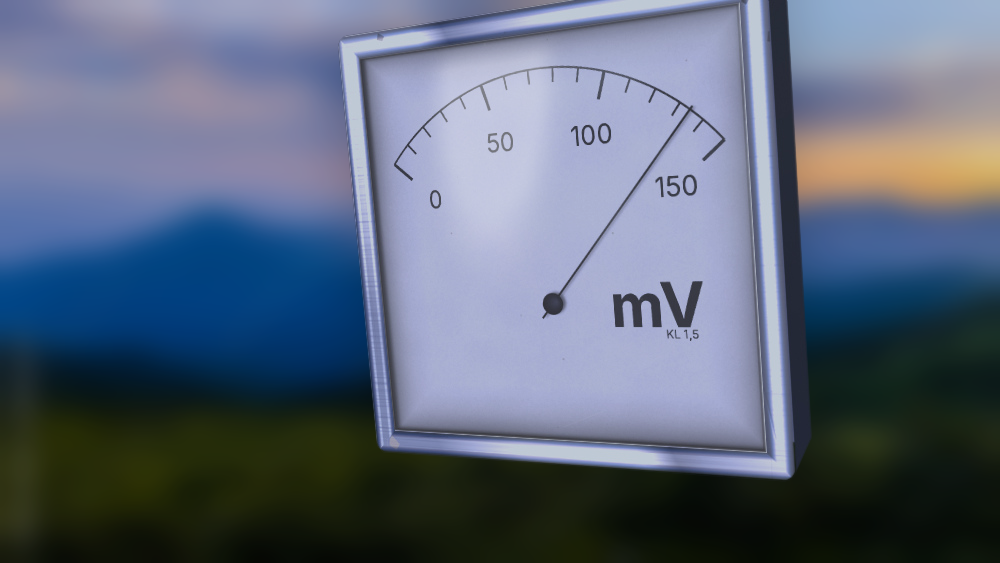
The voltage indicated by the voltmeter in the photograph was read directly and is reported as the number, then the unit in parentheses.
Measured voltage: 135 (mV)
